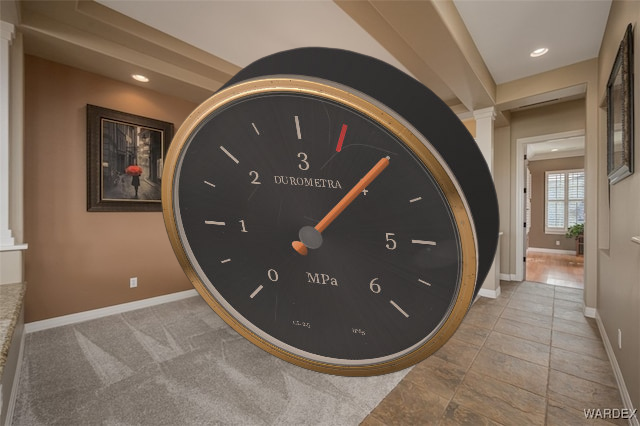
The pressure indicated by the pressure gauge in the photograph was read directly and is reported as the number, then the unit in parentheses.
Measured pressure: 4 (MPa)
